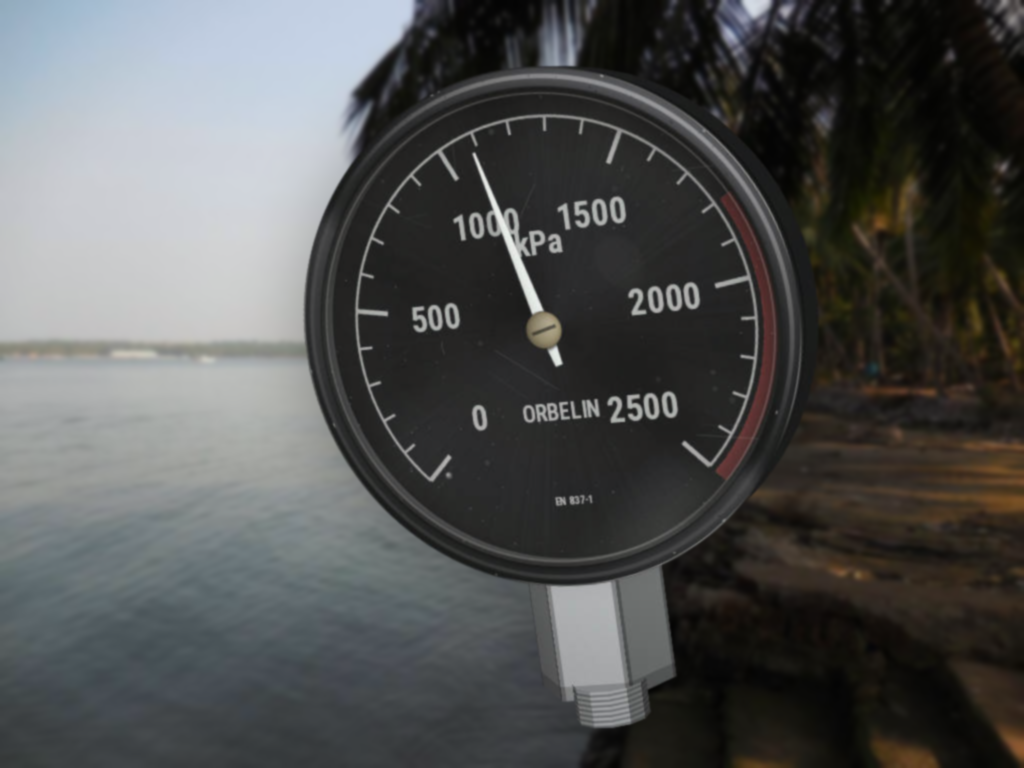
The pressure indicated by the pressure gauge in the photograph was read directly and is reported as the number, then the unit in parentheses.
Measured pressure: 1100 (kPa)
